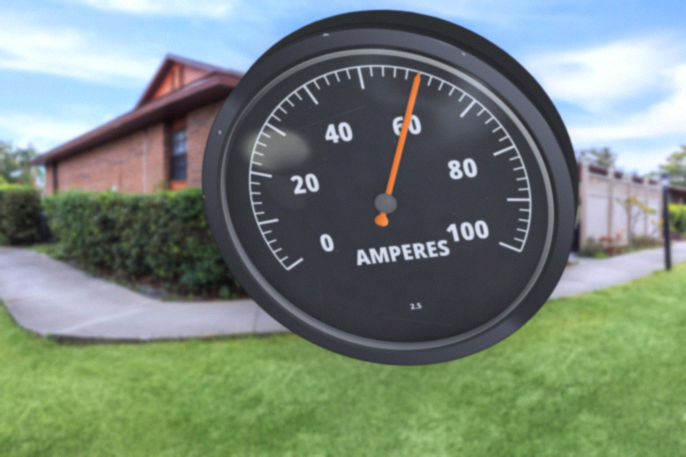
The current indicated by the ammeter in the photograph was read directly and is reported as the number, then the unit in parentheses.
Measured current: 60 (A)
